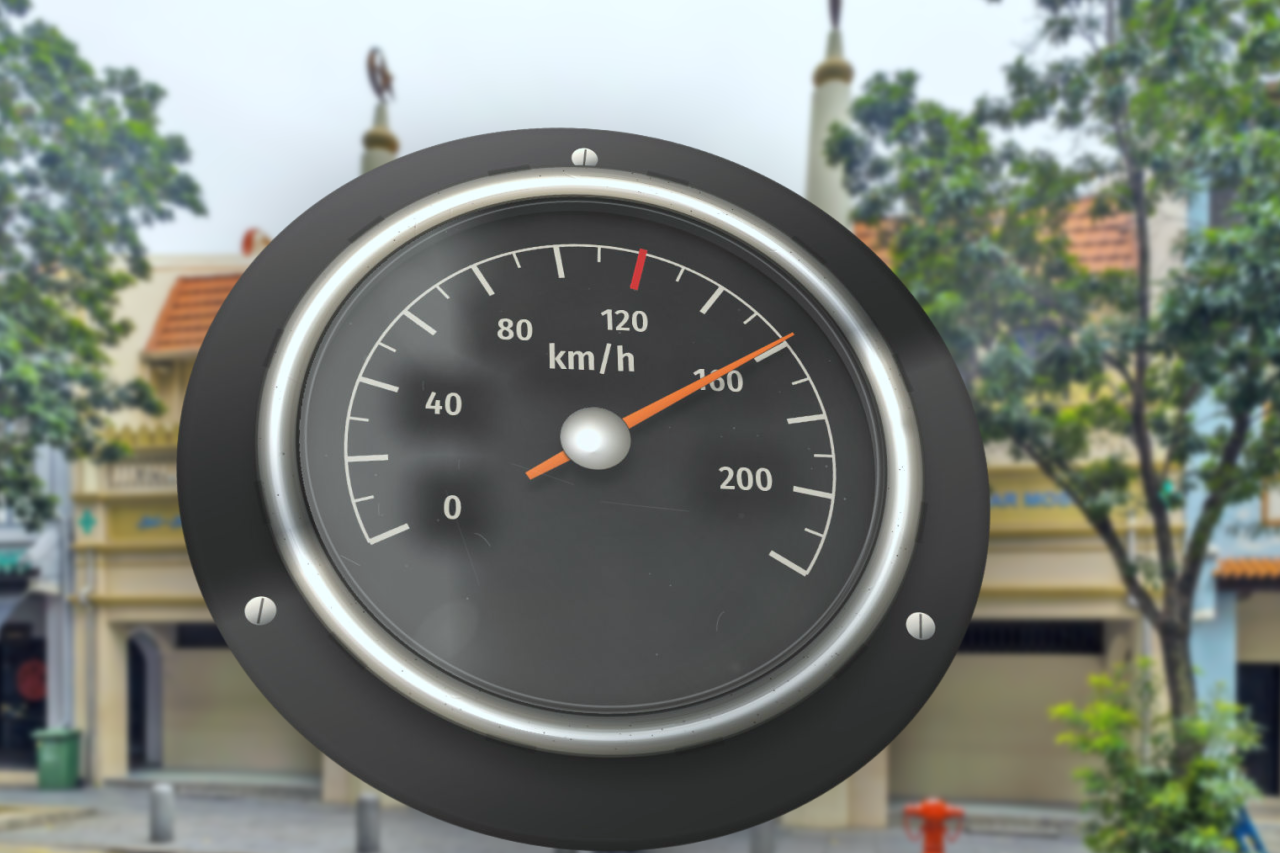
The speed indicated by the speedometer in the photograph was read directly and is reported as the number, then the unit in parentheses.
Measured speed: 160 (km/h)
